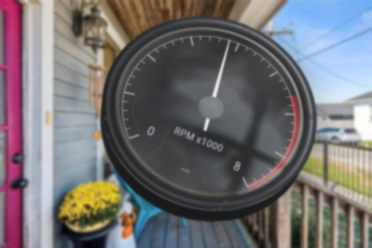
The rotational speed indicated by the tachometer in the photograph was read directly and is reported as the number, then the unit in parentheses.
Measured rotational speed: 3800 (rpm)
